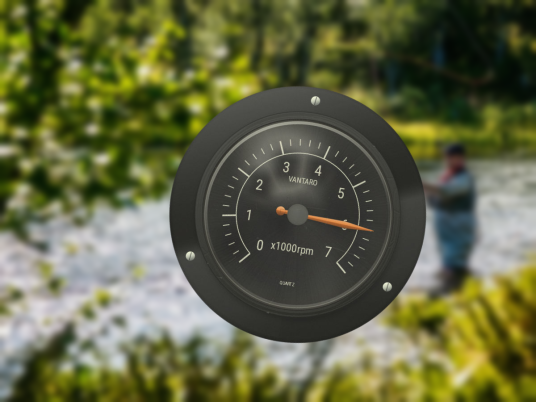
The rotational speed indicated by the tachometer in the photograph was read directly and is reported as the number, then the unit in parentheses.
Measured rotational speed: 6000 (rpm)
